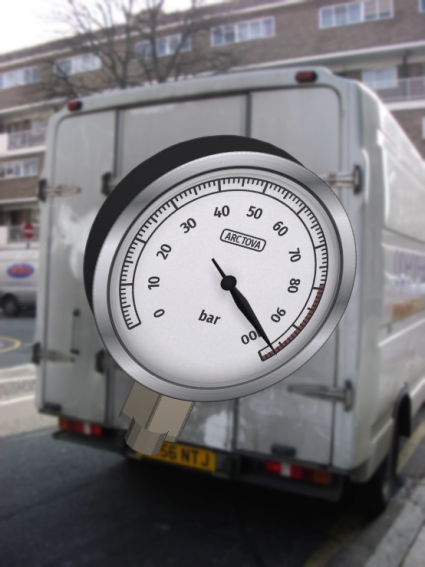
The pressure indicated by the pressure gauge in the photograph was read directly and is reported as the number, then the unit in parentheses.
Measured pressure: 97 (bar)
